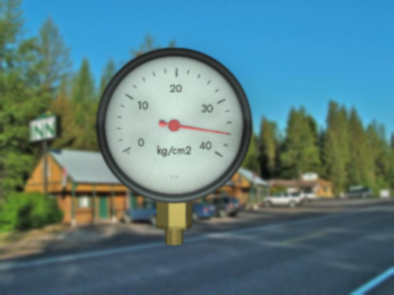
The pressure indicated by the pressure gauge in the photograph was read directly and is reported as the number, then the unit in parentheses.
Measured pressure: 36 (kg/cm²)
